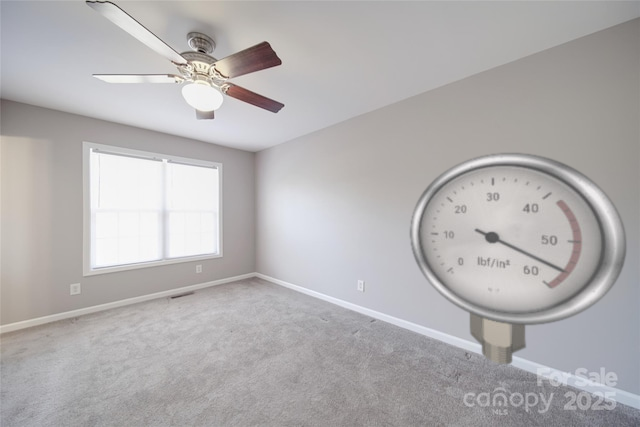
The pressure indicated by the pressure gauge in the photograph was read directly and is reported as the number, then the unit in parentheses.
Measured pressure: 56 (psi)
